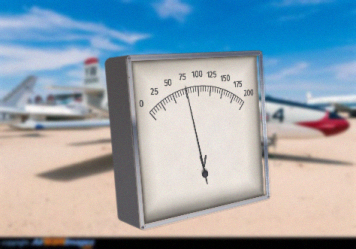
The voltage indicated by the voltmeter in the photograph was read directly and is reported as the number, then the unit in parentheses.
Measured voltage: 75 (V)
